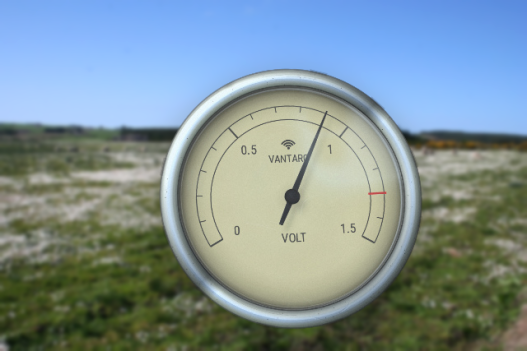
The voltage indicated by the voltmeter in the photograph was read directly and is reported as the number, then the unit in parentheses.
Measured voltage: 0.9 (V)
